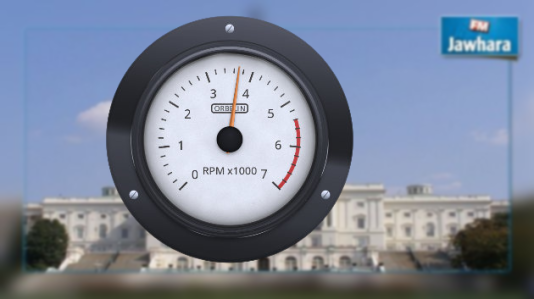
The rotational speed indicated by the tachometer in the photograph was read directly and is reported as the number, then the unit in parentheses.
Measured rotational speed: 3700 (rpm)
